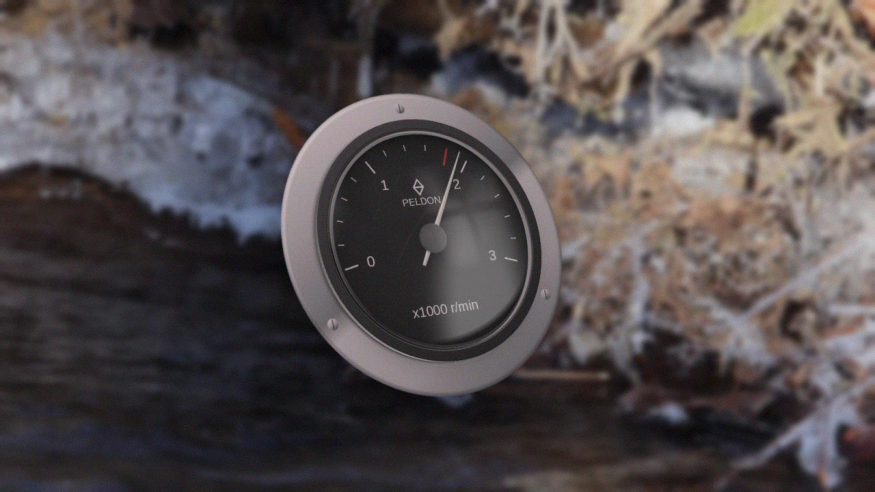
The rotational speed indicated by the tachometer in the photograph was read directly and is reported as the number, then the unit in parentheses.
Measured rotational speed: 1900 (rpm)
